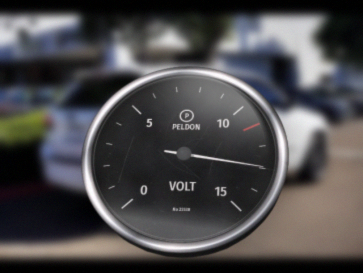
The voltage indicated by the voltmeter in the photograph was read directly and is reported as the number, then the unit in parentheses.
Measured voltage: 13 (V)
